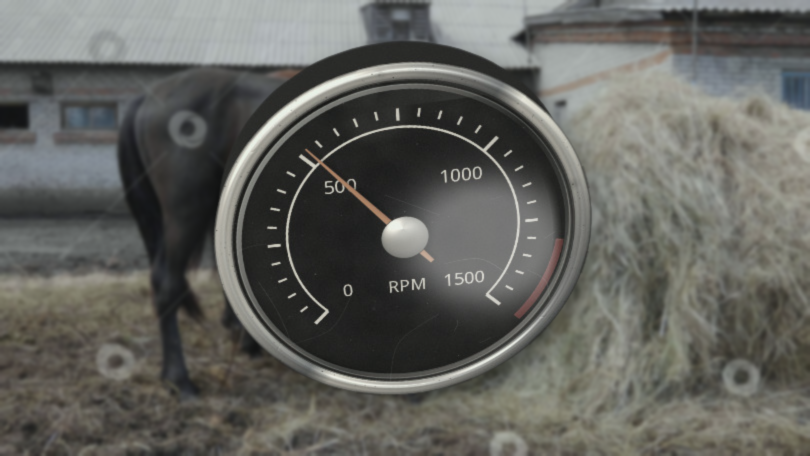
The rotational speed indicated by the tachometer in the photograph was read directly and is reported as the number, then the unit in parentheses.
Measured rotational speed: 525 (rpm)
